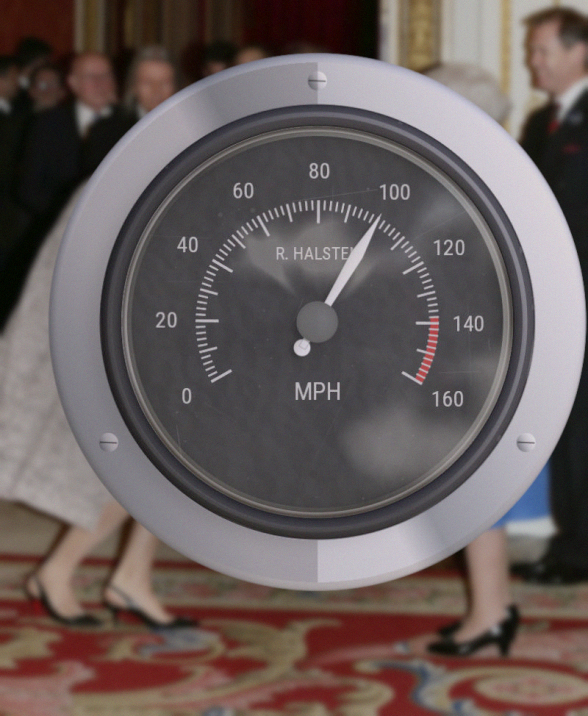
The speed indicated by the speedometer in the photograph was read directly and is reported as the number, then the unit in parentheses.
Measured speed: 100 (mph)
